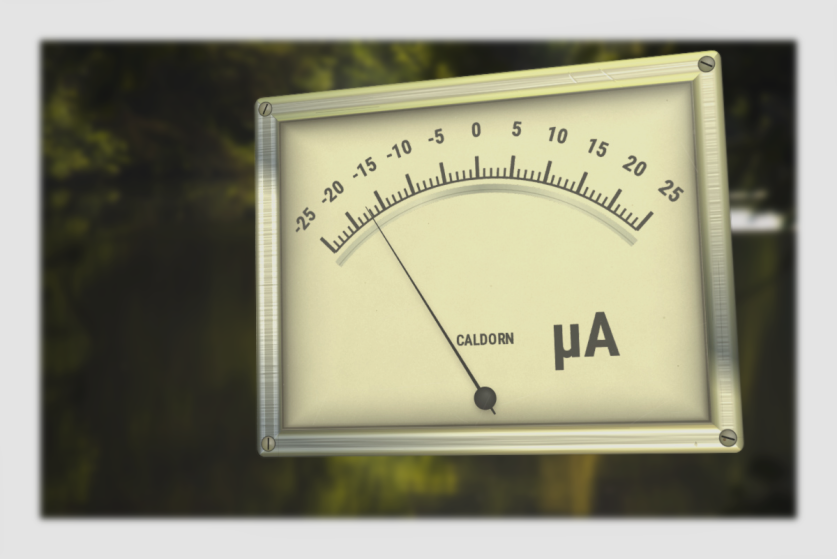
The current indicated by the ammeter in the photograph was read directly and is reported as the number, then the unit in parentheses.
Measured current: -17 (µA)
